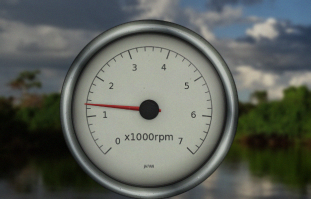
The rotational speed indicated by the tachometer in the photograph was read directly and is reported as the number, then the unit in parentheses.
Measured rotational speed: 1300 (rpm)
